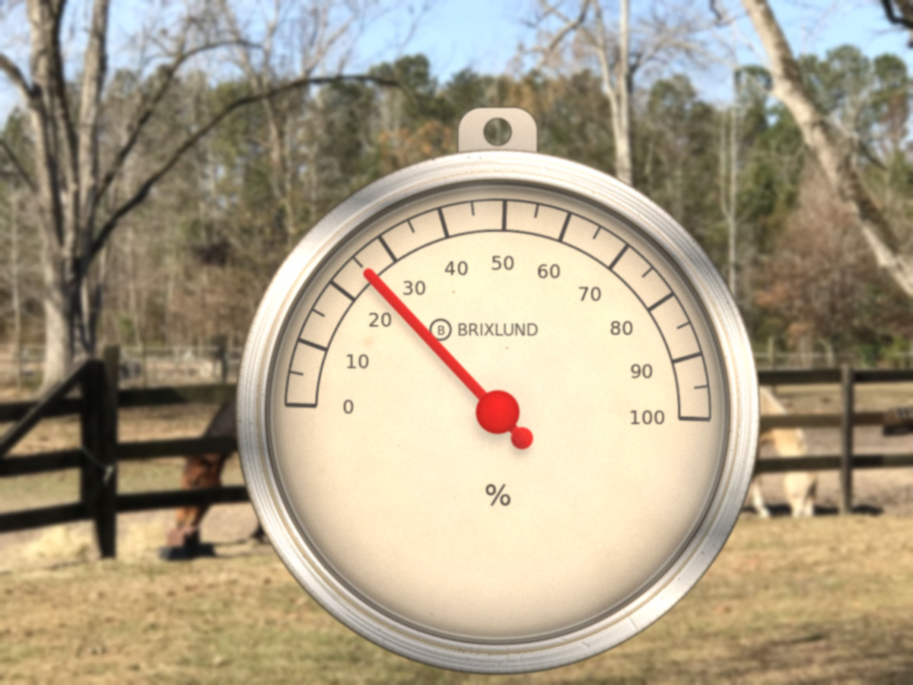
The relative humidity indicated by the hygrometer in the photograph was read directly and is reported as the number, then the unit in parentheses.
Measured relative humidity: 25 (%)
